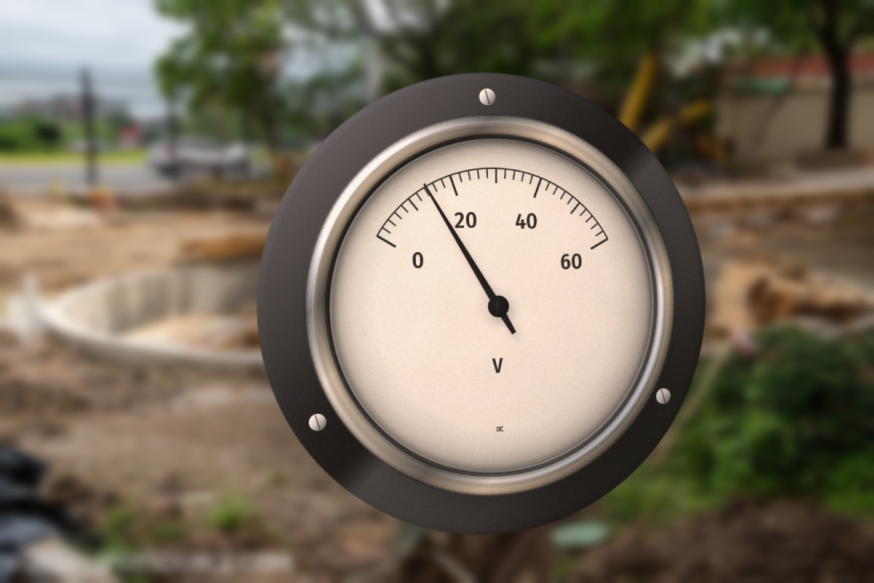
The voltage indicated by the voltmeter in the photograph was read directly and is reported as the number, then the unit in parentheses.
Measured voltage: 14 (V)
